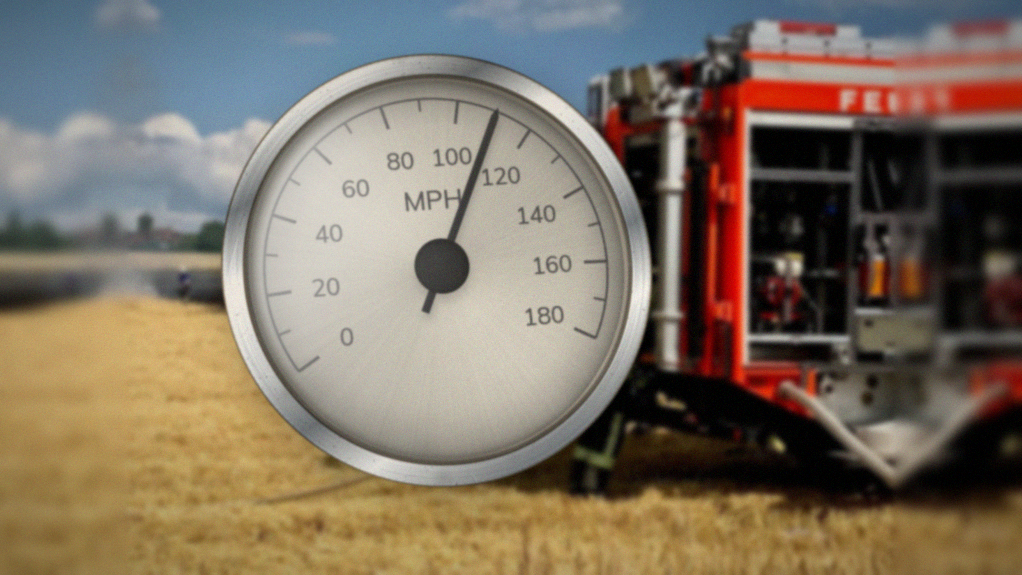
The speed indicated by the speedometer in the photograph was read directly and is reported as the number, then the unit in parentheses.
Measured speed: 110 (mph)
